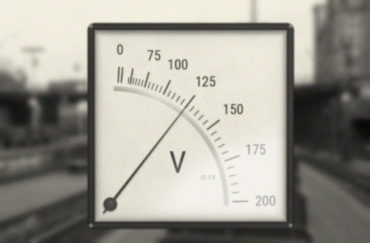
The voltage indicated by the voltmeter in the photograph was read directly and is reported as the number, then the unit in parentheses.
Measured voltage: 125 (V)
